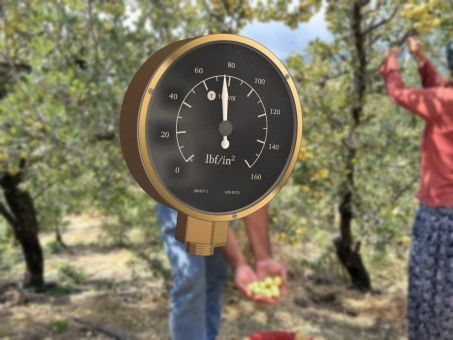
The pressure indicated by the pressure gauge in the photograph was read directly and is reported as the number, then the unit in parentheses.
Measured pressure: 75 (psi)
